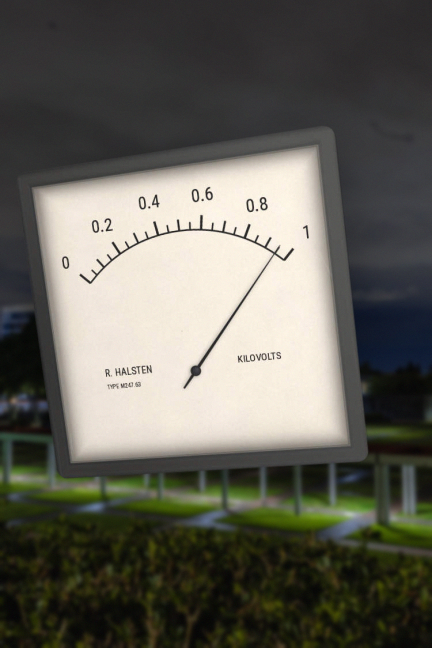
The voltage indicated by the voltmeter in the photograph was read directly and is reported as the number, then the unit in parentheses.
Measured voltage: 0.95 (kV)
